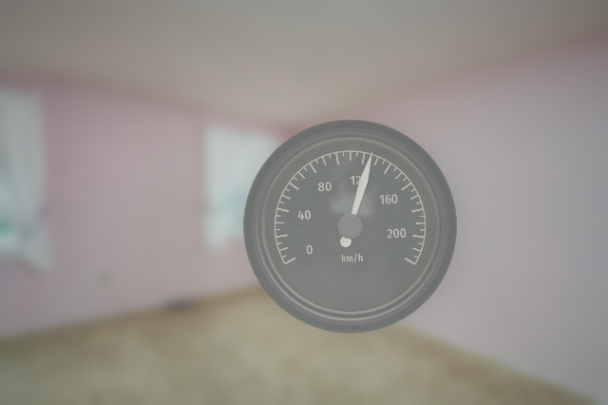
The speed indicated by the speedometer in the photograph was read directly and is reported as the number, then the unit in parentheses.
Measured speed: 125 (km/h)
